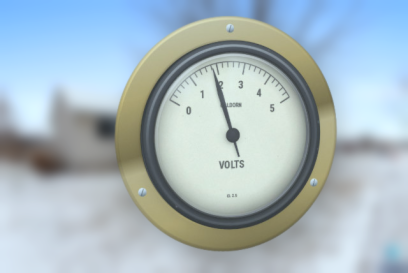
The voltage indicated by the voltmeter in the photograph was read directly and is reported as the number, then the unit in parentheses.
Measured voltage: 1.8 (V)
